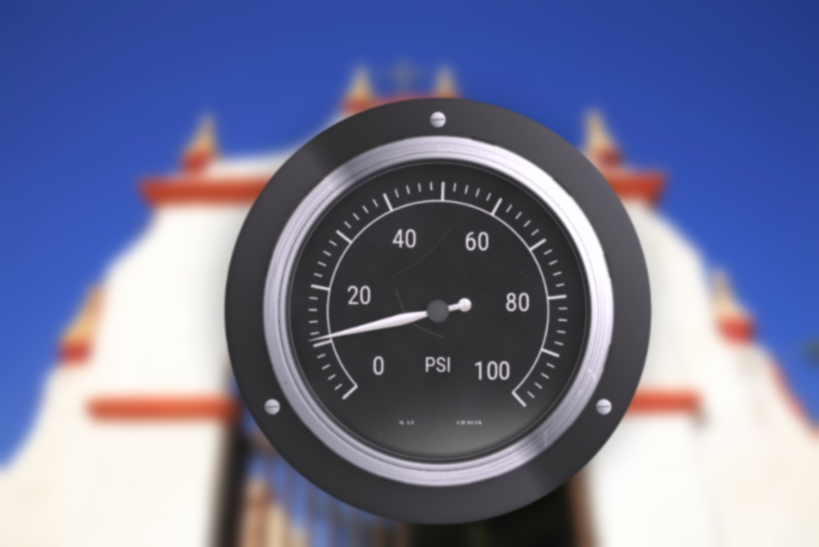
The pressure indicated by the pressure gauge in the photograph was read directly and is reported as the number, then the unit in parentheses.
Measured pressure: 11 (psi)
